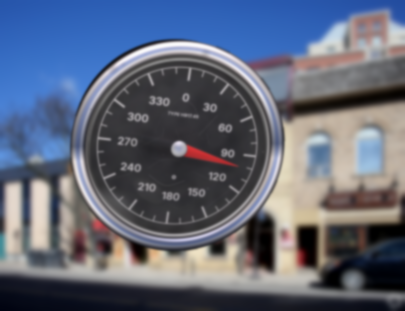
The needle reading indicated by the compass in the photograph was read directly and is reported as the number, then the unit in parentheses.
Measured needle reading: 100 (°)
